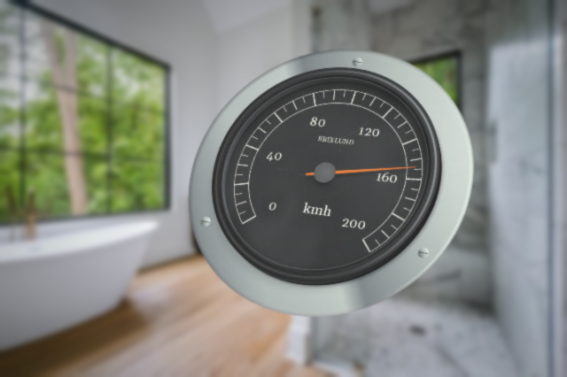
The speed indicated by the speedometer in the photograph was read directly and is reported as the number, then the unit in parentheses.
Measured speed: 155 (km/h)
